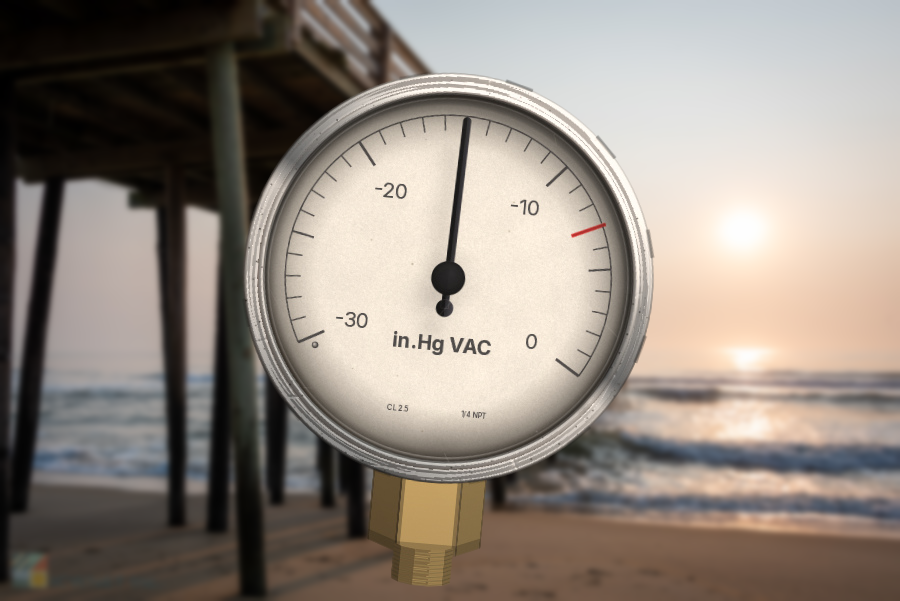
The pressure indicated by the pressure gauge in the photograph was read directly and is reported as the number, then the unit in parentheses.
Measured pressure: -15 (inHg)
